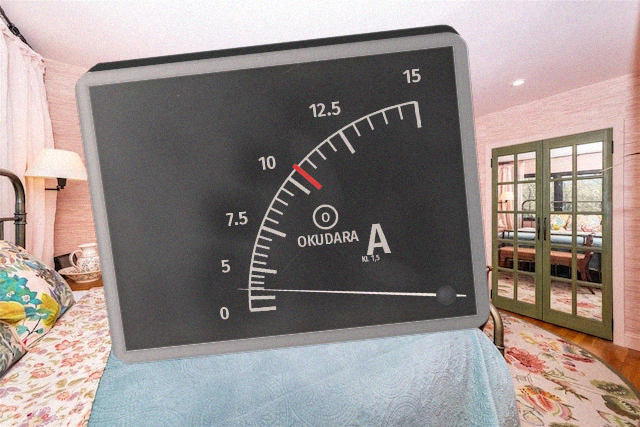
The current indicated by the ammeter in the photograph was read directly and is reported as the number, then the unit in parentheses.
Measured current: 3.5 (A)
